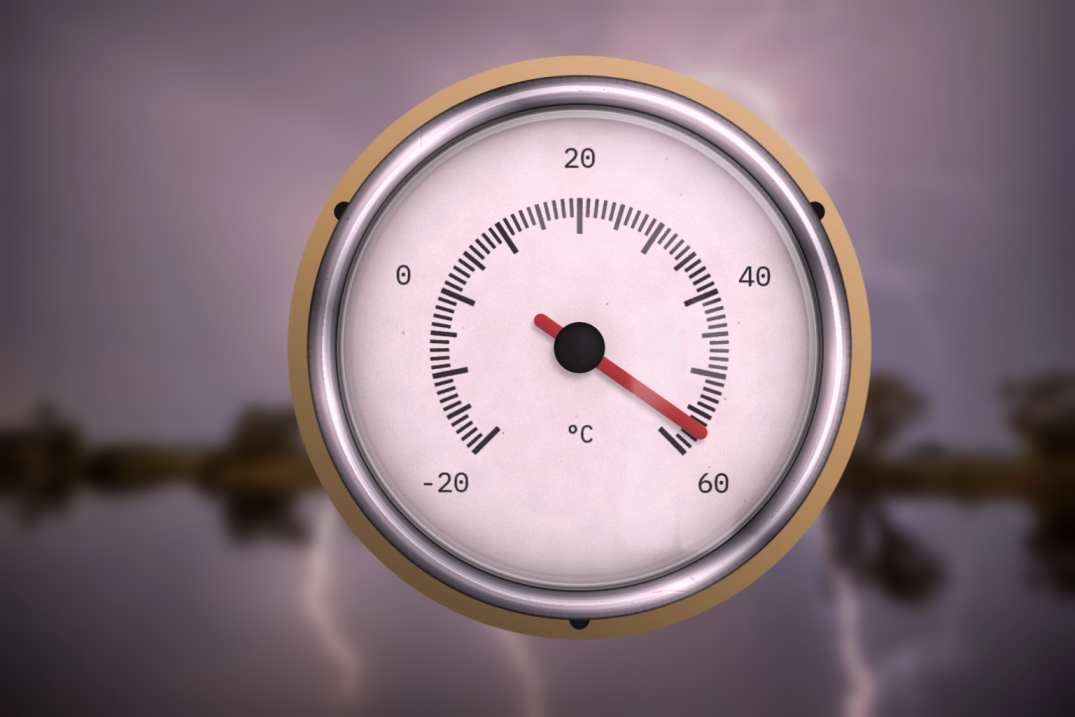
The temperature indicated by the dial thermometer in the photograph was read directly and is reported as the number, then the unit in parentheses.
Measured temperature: 57 (°C)
